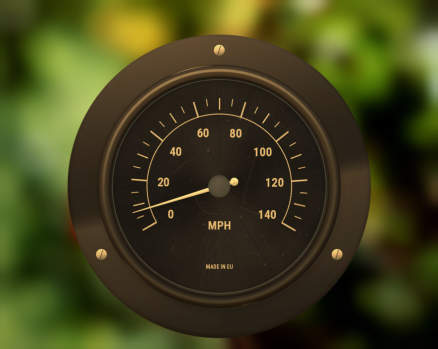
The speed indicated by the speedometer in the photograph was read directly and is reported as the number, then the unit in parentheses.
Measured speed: 7.5 (mph)
